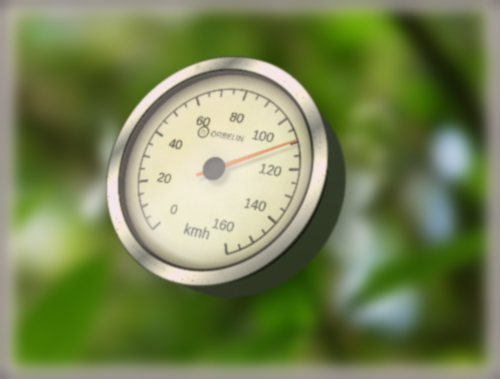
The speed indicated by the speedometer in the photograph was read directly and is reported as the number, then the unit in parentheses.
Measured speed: 110 (km/h)
